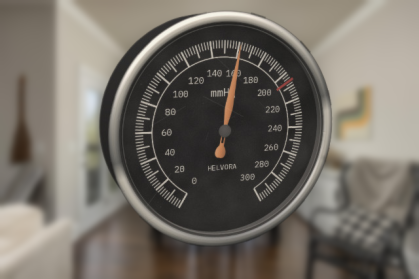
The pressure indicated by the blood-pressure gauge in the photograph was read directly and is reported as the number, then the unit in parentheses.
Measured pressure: 160 (mmHg)
